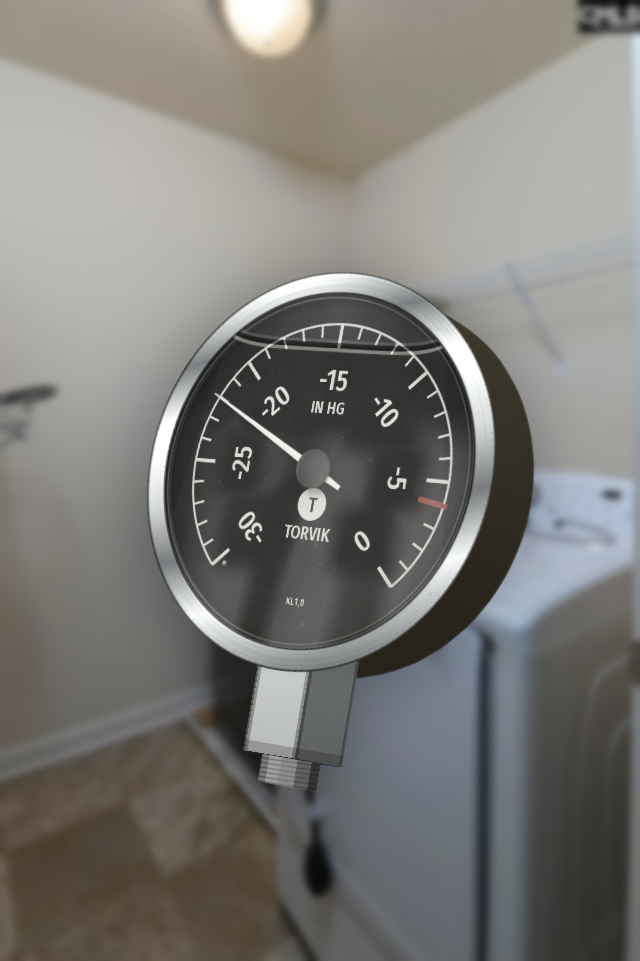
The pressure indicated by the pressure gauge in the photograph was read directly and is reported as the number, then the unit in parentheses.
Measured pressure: -22 (inHg)
